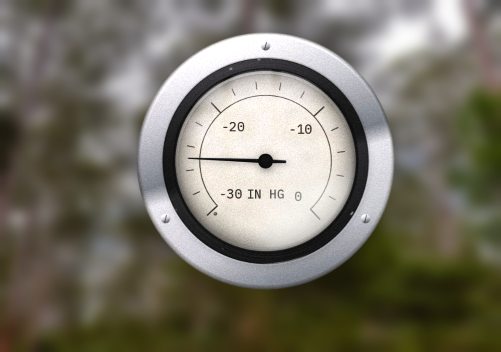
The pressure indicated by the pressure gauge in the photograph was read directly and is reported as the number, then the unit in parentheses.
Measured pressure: -25 (inHg)
